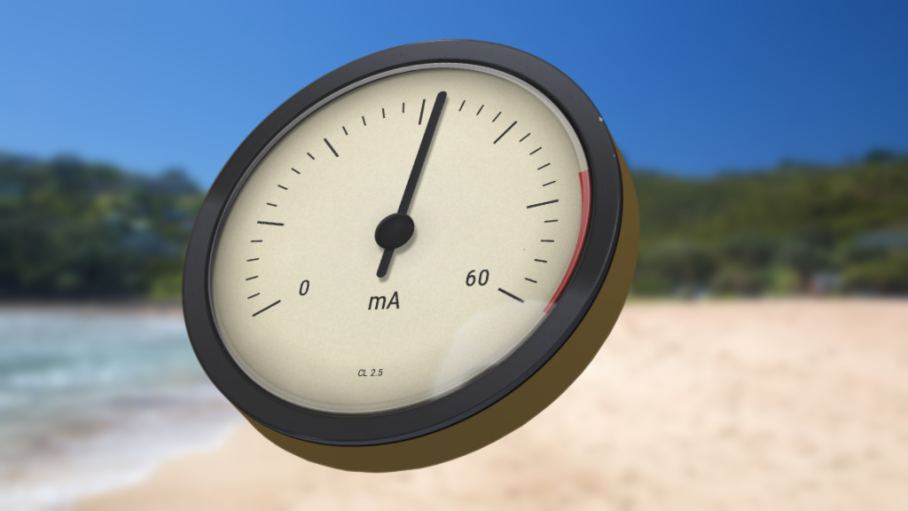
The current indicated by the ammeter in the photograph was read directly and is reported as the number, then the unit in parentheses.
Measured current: 32 (mA)
